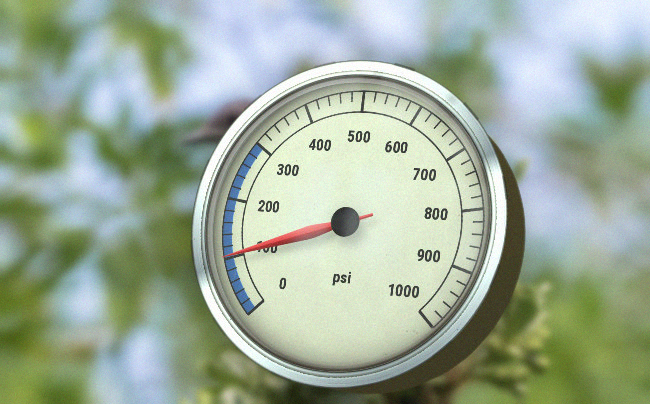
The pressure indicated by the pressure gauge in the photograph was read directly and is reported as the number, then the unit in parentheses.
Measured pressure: 100 (psi)
